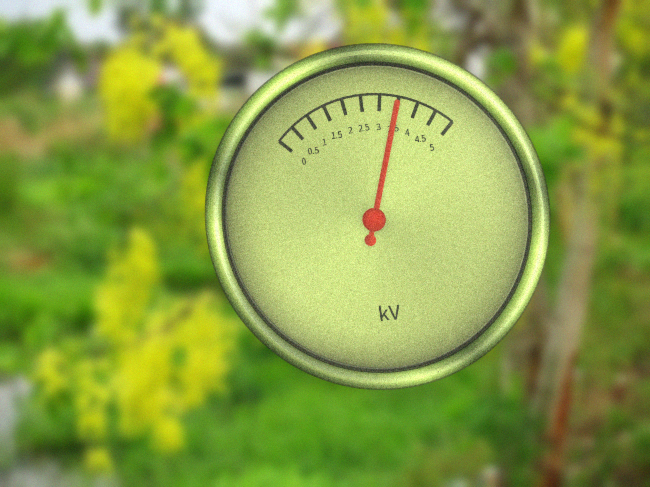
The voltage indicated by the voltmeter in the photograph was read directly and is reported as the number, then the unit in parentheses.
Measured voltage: 3.5 (kV)
